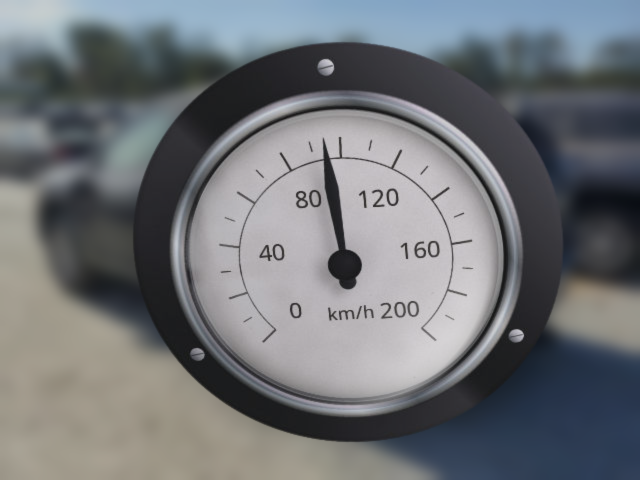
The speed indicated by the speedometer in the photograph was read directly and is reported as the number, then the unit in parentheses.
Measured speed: 95 (km/h)
